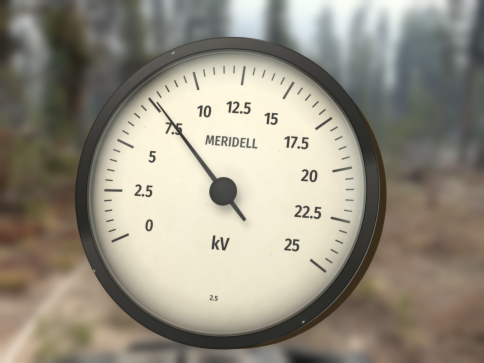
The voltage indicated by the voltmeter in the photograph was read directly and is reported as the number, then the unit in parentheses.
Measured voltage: 7.75 (kV)
